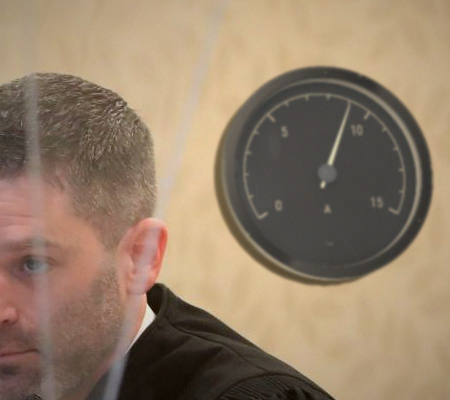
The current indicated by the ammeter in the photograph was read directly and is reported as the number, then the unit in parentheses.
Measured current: 9 (A)
